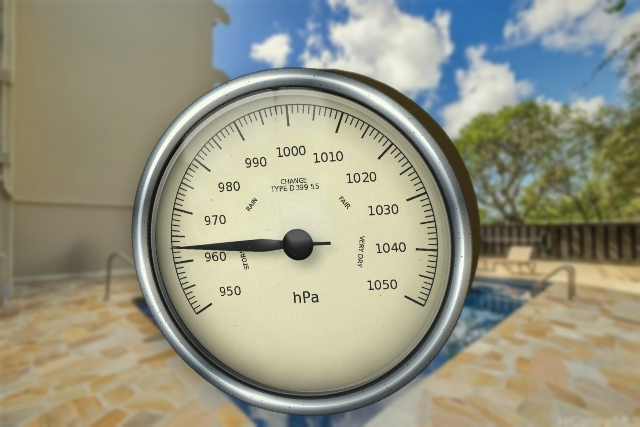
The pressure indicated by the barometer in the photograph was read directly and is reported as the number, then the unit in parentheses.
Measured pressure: 963 (hPa)
